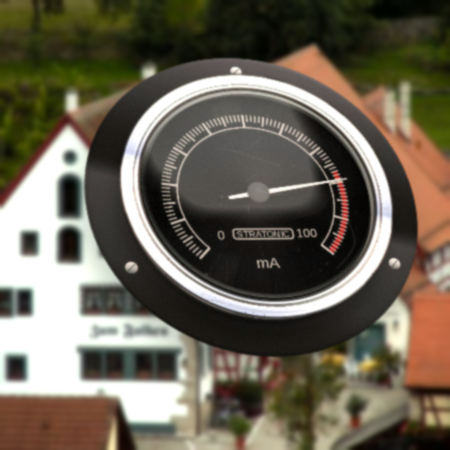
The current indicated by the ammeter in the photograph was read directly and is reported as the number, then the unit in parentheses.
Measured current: 80 (mA)
